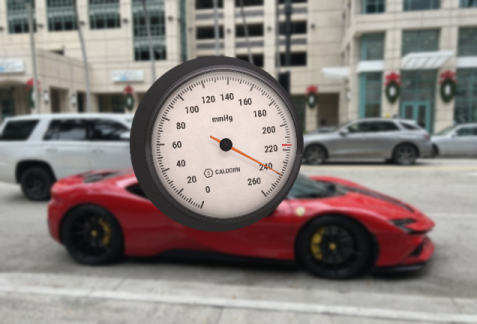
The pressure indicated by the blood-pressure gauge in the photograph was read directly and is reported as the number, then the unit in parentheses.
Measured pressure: 240 (mmHg)
